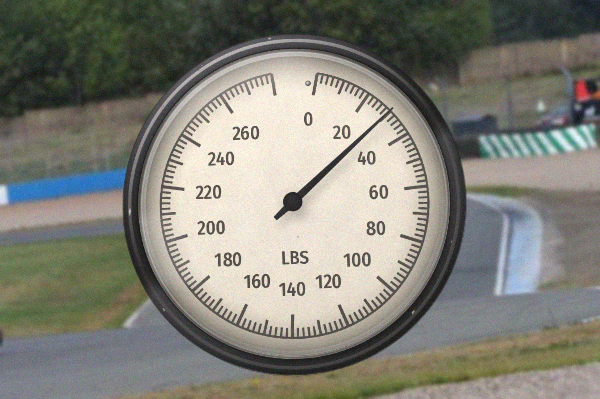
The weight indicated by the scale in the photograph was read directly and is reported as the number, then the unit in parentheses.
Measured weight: 30 (lb)
